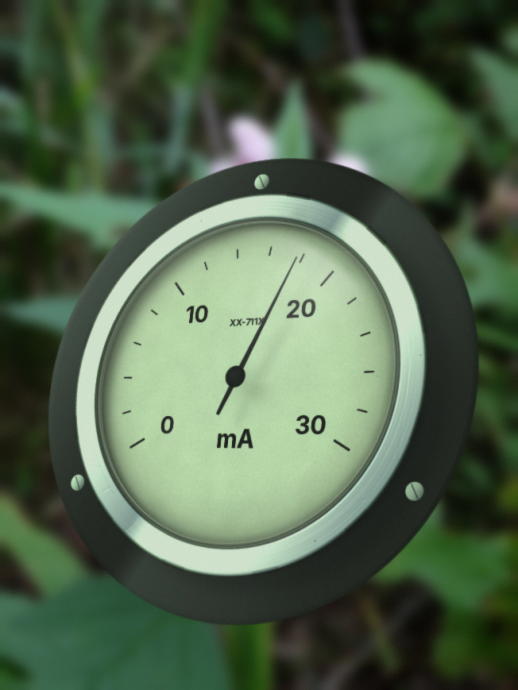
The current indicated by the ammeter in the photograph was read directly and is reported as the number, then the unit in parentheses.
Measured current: 18 (mA)
